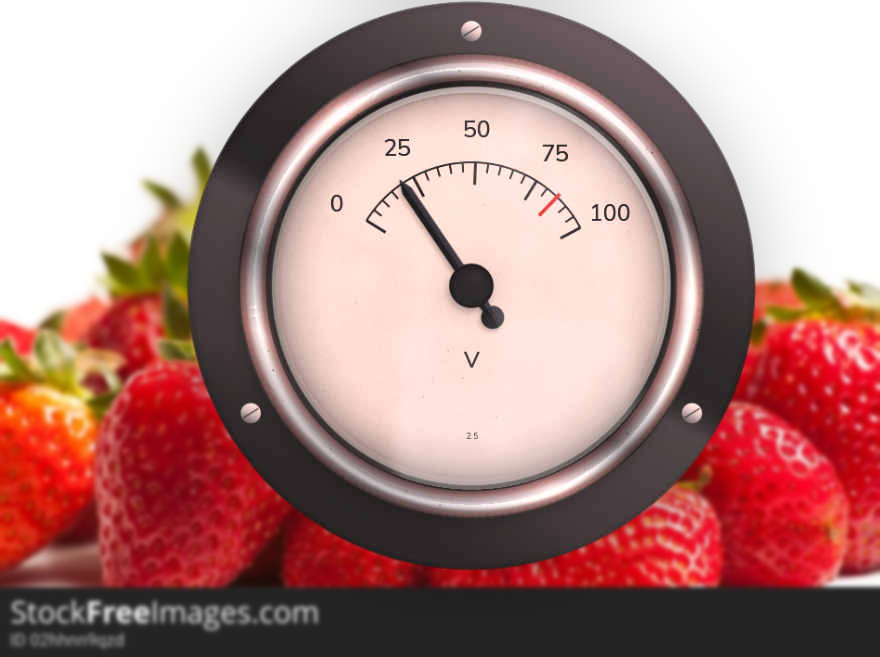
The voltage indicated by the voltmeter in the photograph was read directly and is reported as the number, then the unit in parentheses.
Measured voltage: 20 (V)
